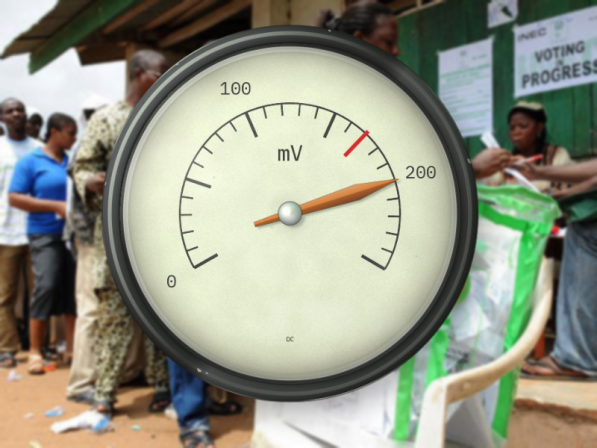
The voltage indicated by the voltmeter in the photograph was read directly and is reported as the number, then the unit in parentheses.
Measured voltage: 200 (mV)
